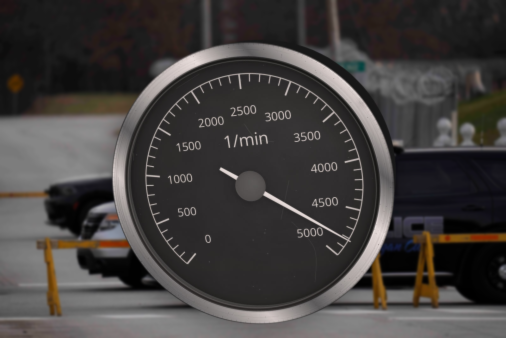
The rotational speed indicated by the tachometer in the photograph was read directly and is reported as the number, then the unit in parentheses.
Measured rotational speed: 4800 (rpm)
